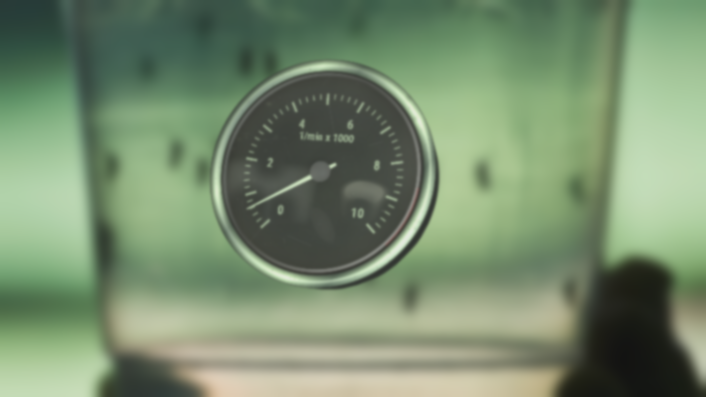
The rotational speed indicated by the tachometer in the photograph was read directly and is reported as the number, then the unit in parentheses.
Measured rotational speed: 600 (rpm)
